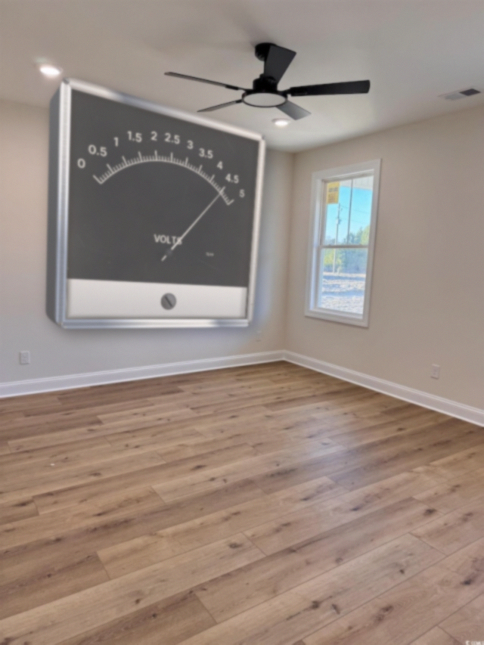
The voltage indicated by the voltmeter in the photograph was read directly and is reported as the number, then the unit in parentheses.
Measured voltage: 4.5 (V)
